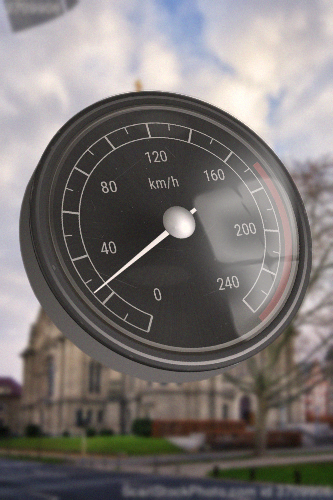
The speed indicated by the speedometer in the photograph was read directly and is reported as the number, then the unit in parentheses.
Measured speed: 25 (km/h)
